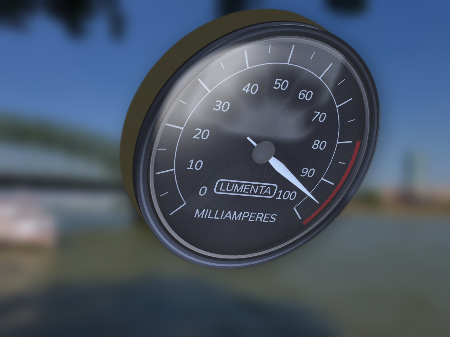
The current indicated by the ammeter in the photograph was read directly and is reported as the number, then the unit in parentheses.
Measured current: 95 (mA)
